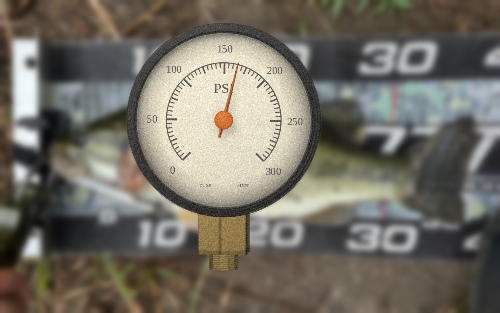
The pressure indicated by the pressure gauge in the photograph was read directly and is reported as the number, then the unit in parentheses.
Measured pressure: 165 (psi)
